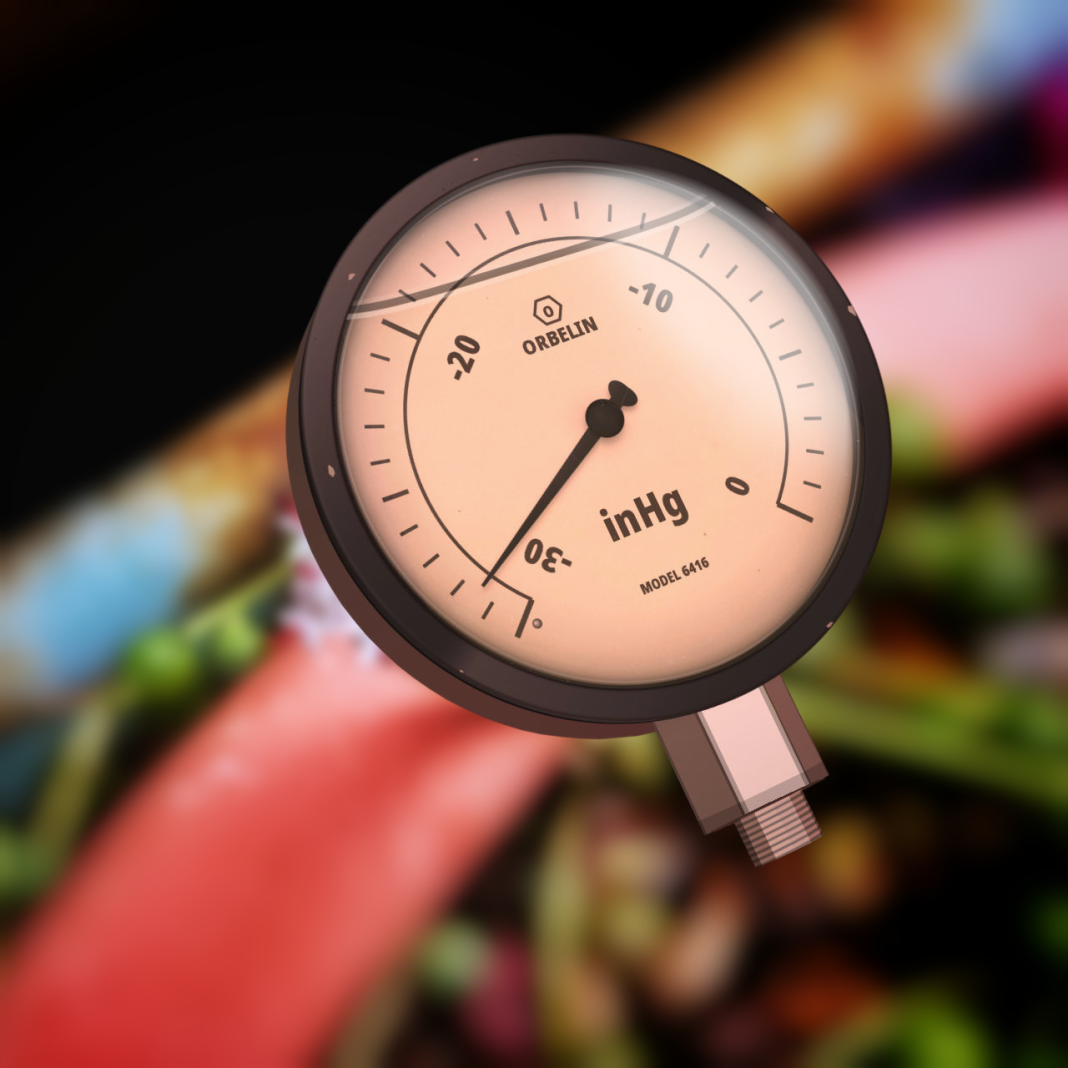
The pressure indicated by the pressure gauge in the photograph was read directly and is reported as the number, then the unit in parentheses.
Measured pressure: -28.5 (inHg)
